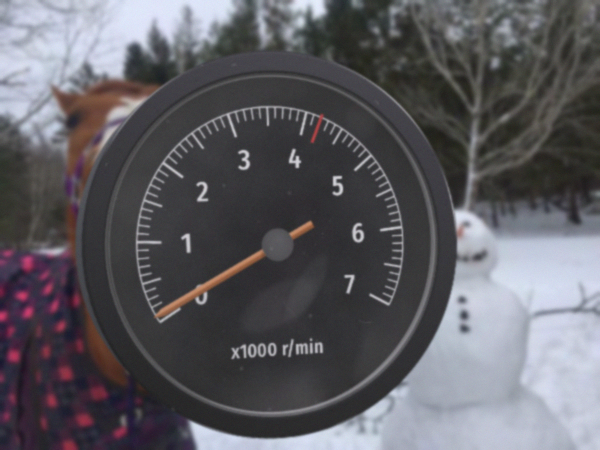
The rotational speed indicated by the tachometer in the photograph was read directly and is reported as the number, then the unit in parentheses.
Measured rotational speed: 100 (rpm)
